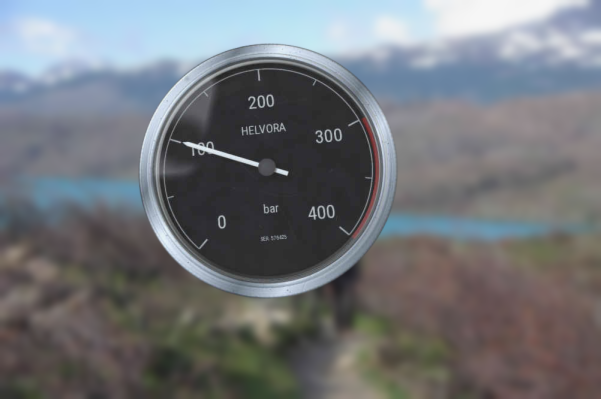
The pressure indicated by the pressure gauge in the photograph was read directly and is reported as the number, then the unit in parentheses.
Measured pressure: 100 (bar)
